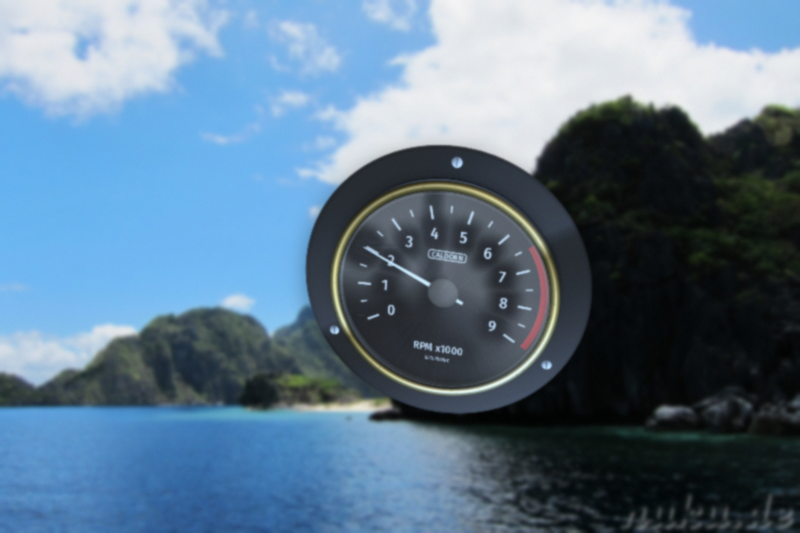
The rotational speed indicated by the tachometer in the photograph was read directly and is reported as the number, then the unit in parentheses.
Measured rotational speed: 2000 (rpm)
